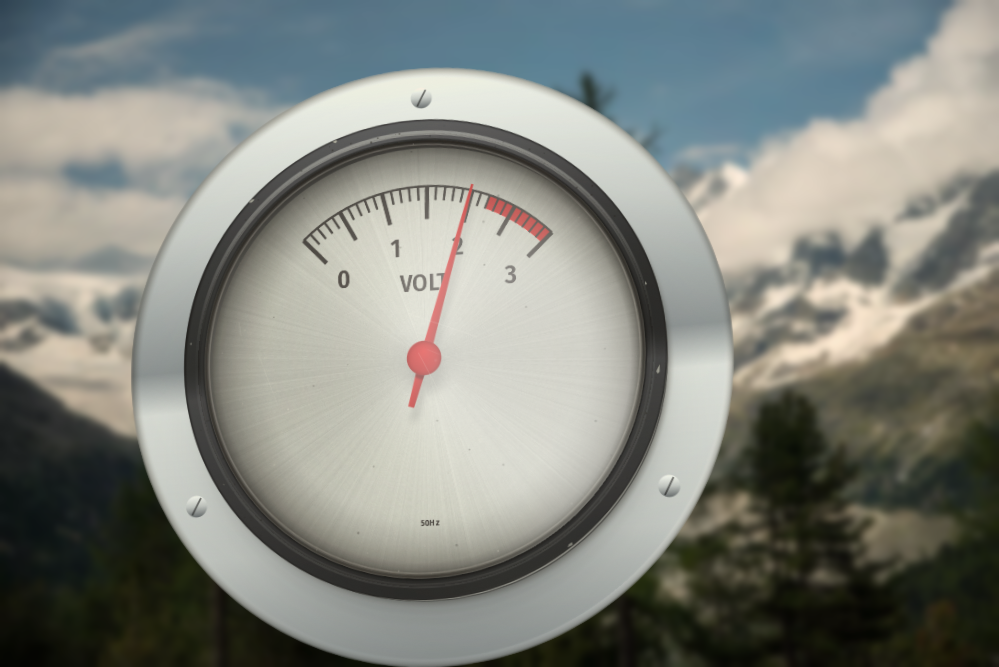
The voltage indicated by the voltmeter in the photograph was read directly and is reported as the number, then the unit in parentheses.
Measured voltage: 2 (V)
